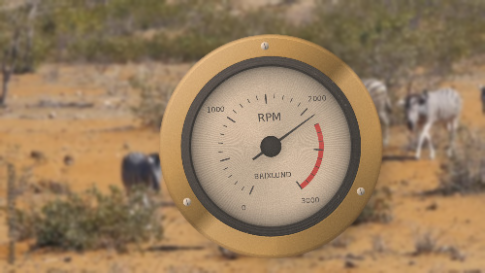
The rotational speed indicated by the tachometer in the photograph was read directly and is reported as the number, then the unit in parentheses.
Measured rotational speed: 2100 (rpm)
